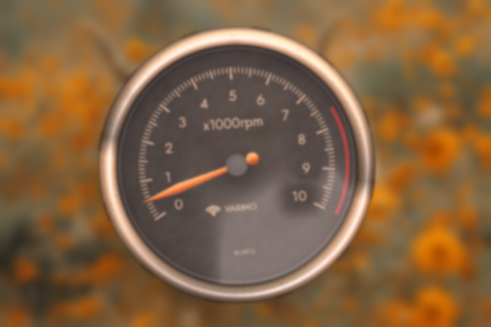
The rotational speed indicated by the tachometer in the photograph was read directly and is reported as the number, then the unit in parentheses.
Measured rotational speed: 500 (rpm)
